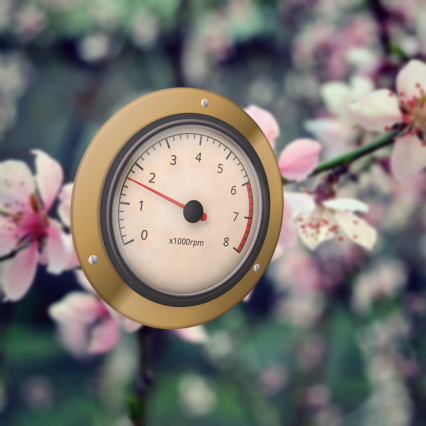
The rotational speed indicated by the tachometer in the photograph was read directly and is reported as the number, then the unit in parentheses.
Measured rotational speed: 1600 (rpm)
